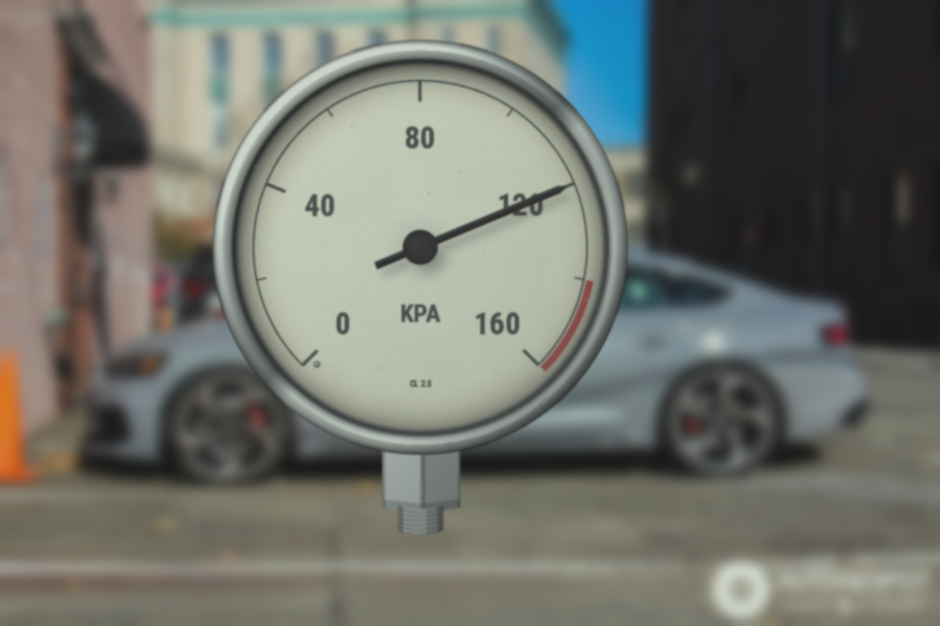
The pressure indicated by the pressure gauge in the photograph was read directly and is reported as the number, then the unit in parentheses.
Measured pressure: 120 (kPa)
